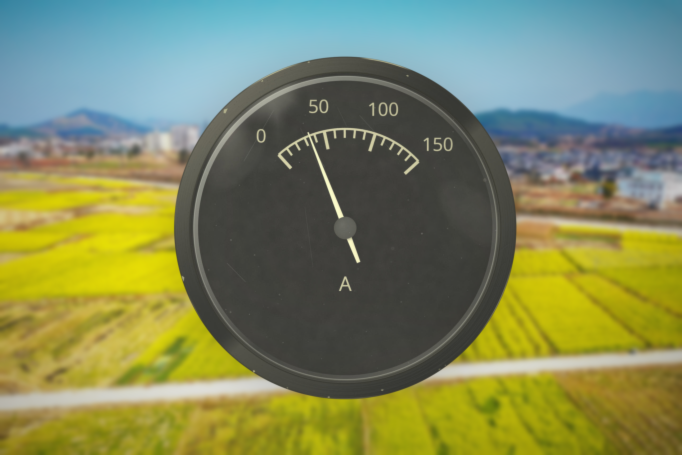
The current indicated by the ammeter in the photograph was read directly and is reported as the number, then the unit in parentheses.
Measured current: 35 (A)
